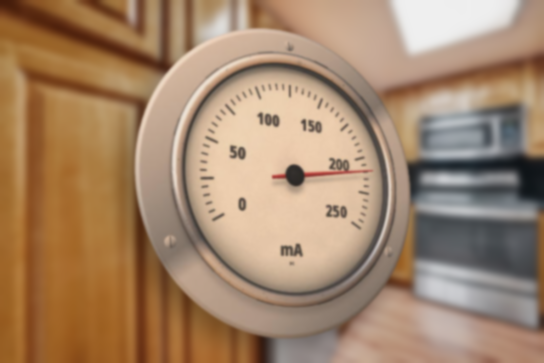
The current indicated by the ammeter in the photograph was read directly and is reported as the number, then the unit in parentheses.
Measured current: 210 (mA)
